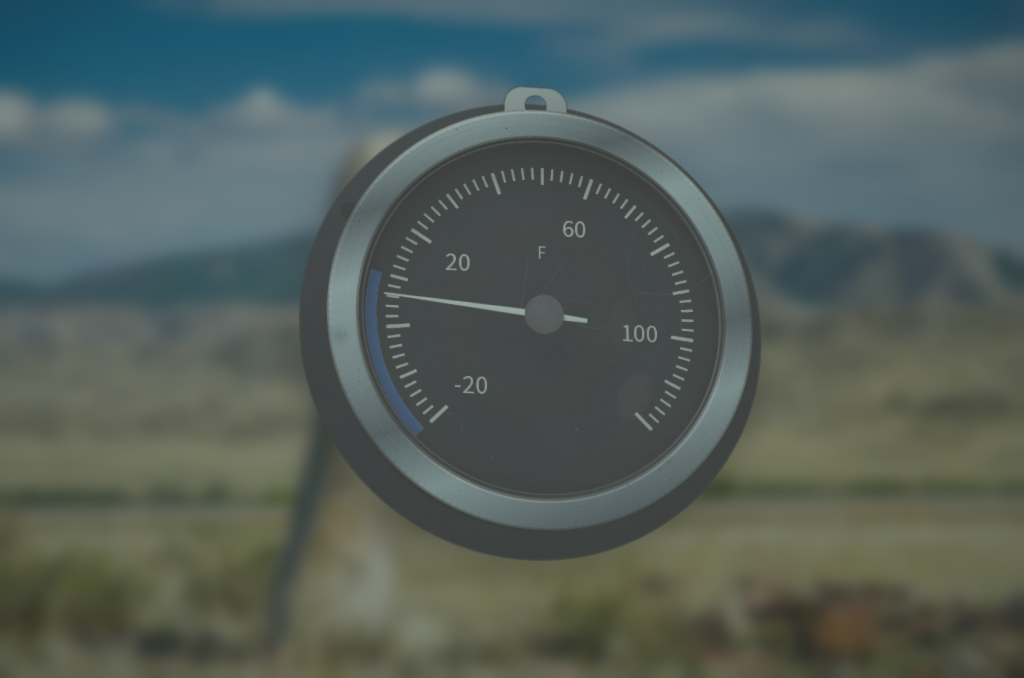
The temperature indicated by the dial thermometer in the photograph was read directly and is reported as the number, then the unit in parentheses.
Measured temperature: 6 (°F)
